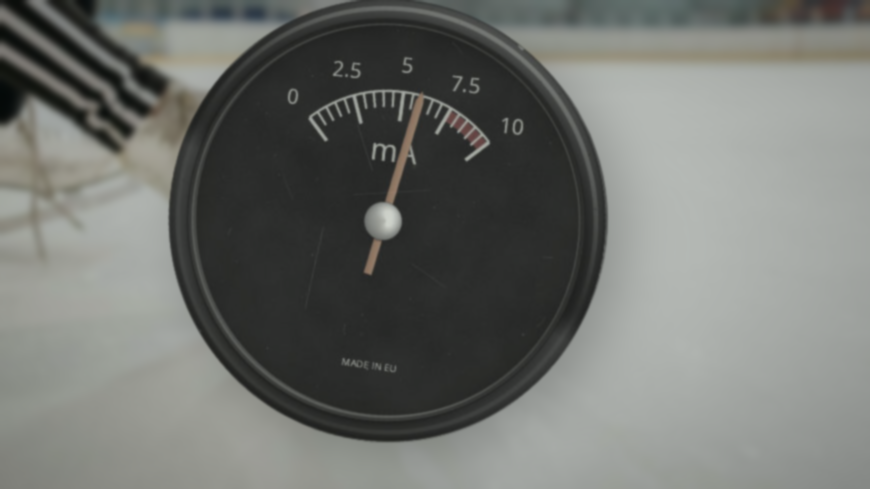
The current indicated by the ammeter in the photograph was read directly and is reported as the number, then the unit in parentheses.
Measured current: 6 (mA)
